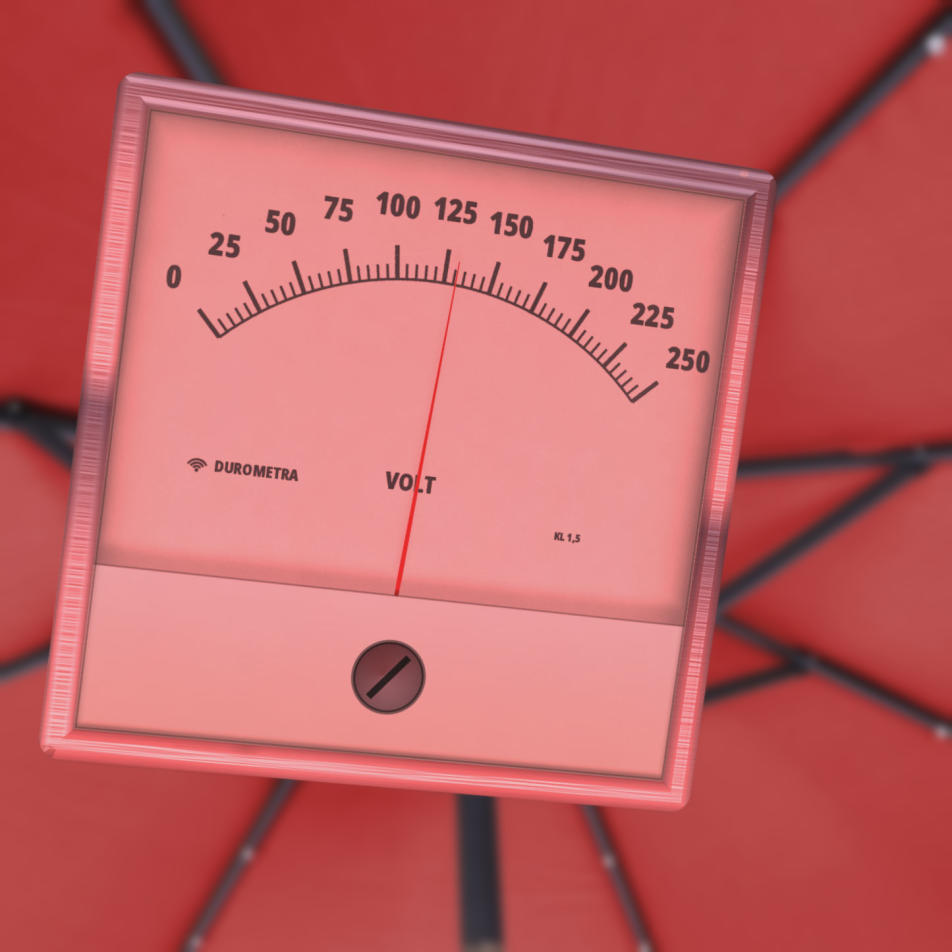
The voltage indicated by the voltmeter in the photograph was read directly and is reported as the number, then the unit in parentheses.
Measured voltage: 130 (V)
